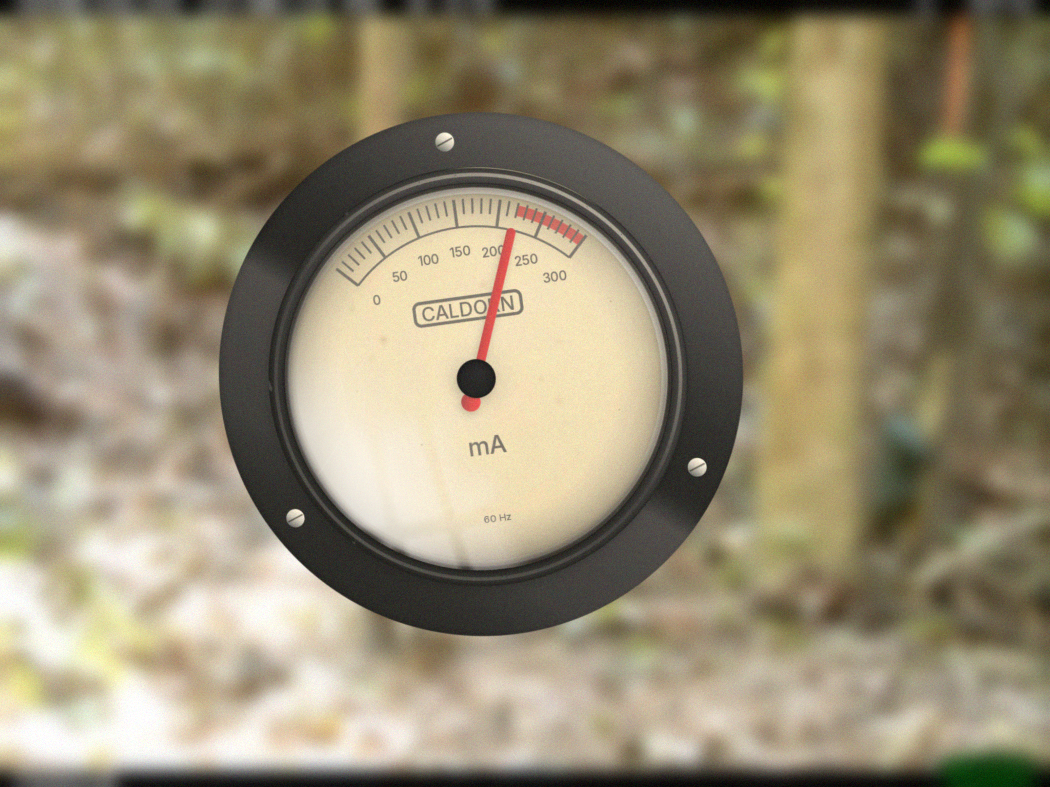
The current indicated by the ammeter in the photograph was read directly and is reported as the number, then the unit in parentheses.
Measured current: 220 (mA)
